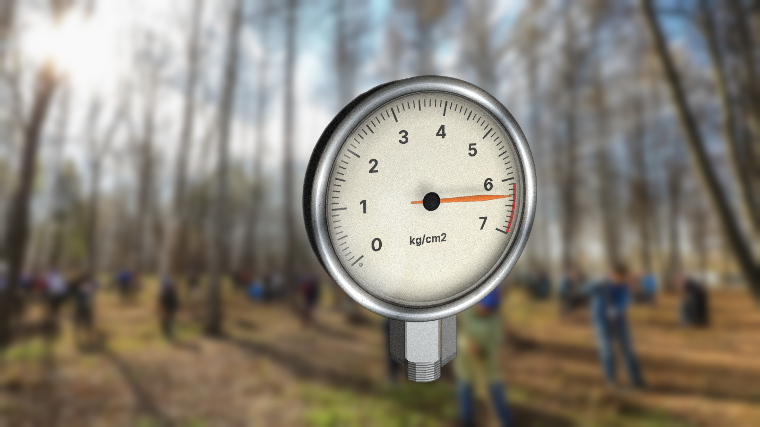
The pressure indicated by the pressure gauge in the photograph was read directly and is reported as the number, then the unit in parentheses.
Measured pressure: 6.3 (kg/cm²)
